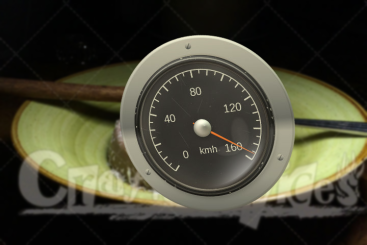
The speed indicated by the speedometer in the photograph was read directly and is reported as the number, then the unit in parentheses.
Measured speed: 155 (km/h)
